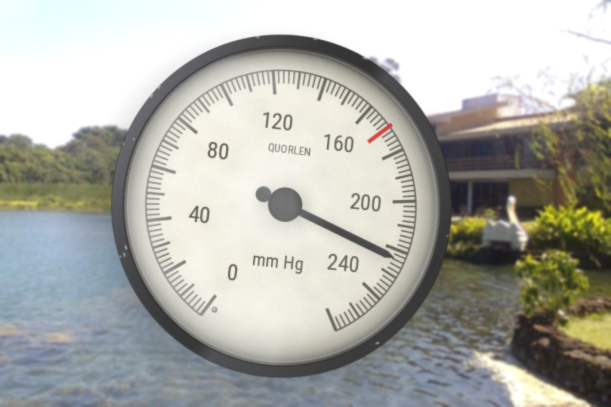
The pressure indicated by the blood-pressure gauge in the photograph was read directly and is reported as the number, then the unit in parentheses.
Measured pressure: 224 (mmHg)
